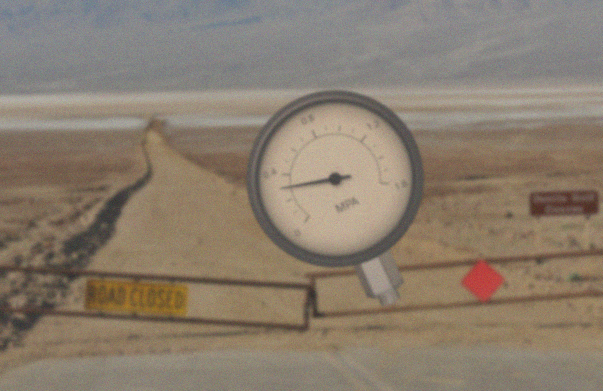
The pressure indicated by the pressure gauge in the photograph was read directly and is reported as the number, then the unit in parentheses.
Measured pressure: 0.3 (MPa)
